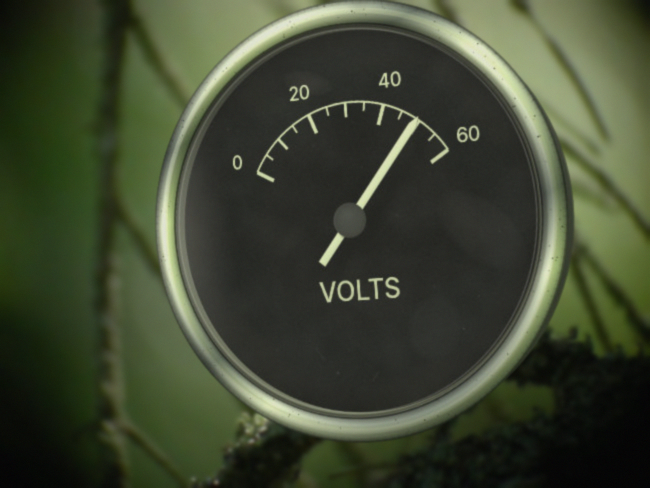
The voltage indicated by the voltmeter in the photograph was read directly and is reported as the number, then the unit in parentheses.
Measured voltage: 50 (V)
